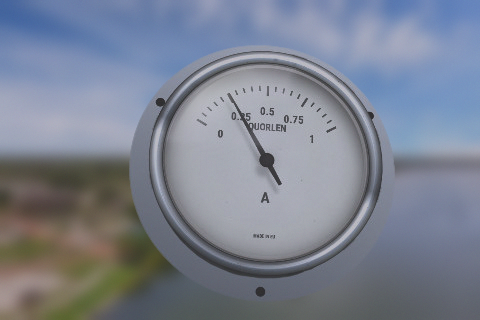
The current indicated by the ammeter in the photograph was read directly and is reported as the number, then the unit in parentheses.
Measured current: 0.25 (A)
